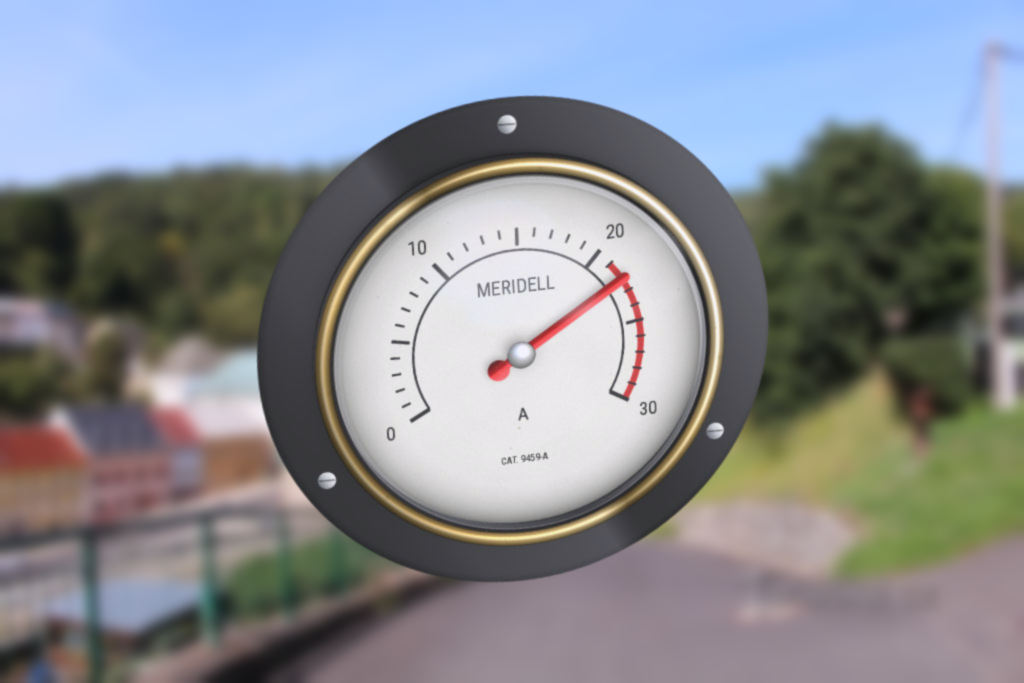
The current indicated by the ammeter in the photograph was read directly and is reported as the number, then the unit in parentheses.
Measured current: 22 (A)
